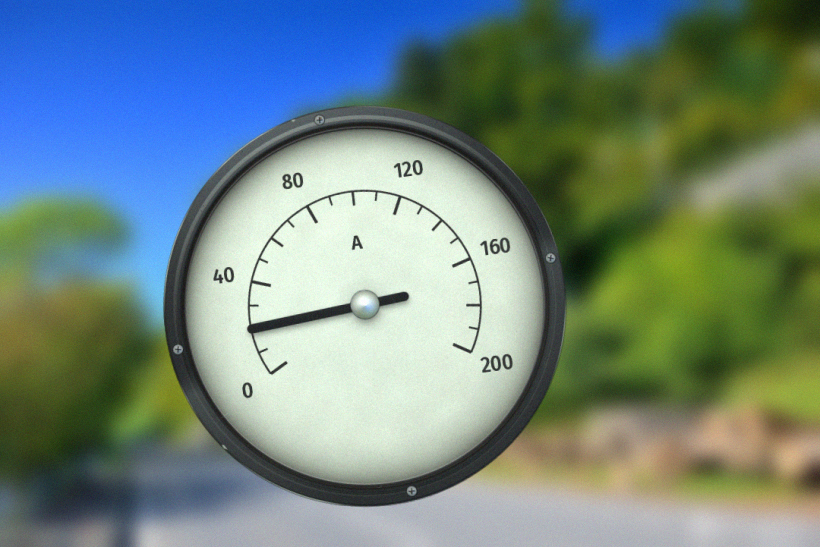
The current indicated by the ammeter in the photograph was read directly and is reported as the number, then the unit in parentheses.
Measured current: 20 (A)
